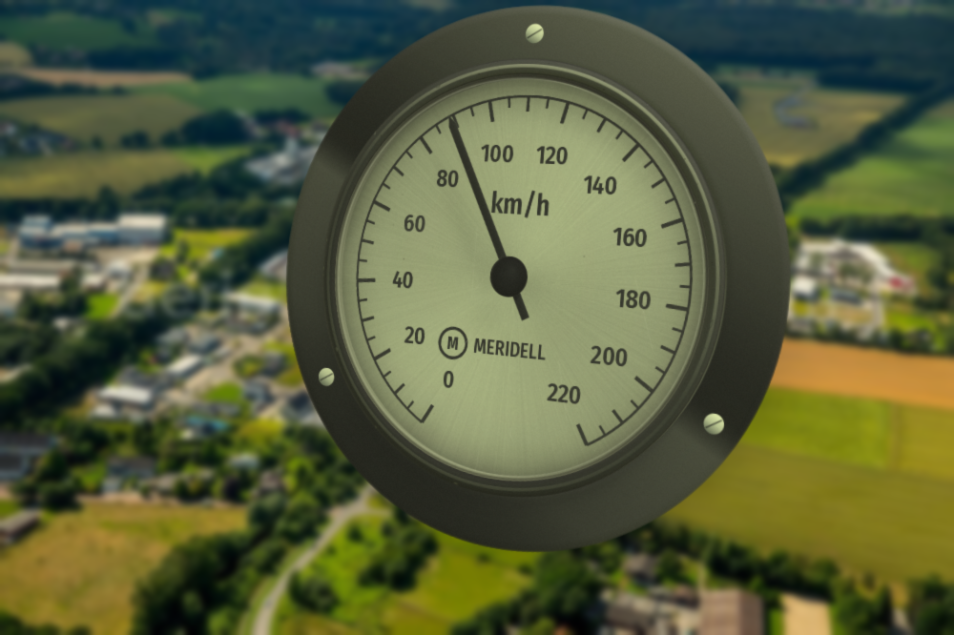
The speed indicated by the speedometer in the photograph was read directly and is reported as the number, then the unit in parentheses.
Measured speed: 90 (km/h)
